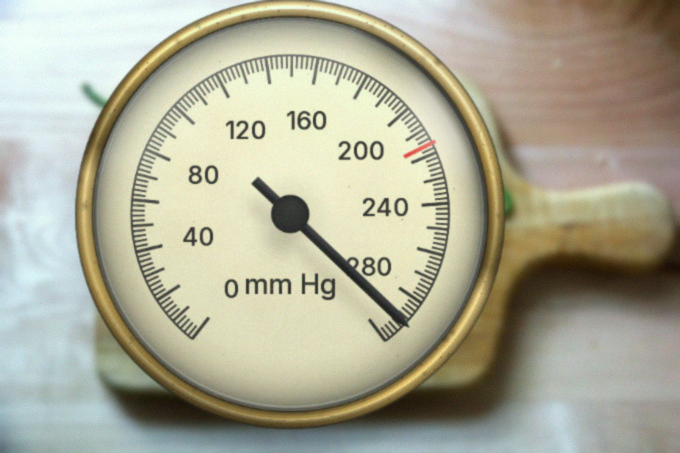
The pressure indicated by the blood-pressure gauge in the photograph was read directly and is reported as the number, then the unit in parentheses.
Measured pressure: 290 (mmHg)
